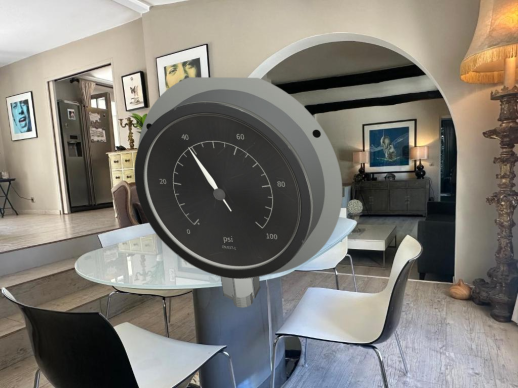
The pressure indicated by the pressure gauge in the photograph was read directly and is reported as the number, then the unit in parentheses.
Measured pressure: 40 (psi)
